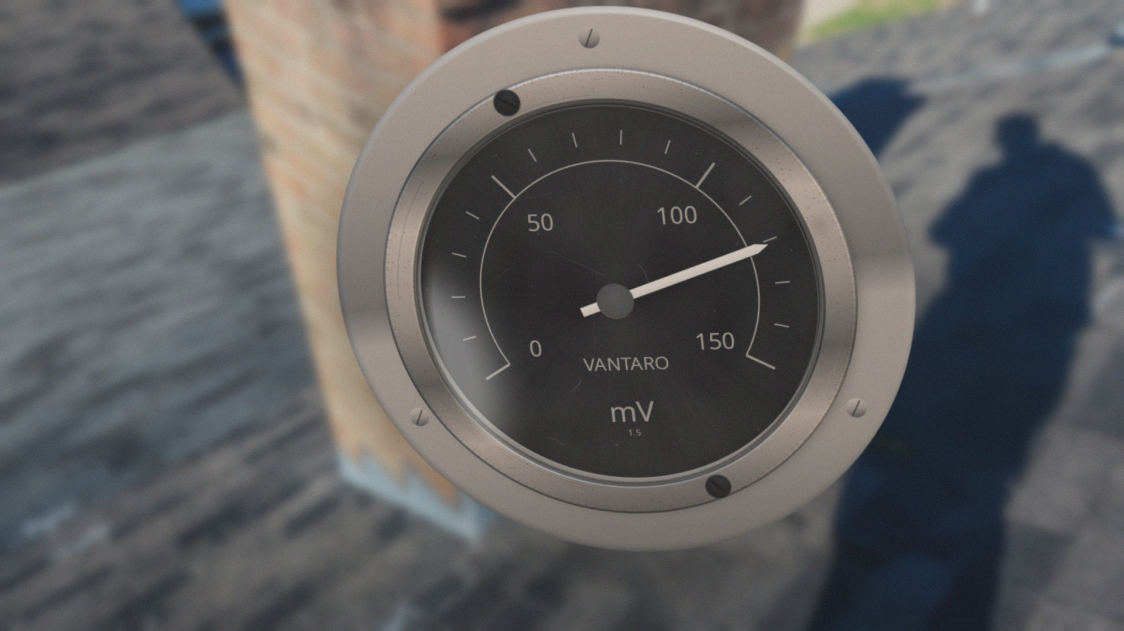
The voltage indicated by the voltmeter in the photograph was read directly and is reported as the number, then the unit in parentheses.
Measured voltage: 120 (mV)
